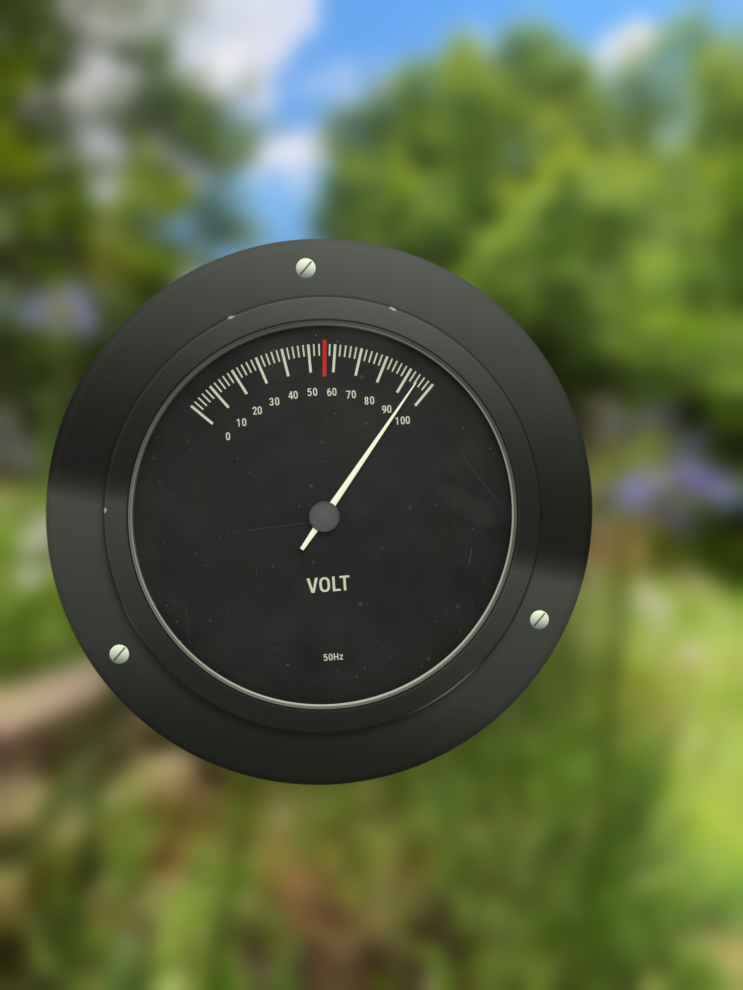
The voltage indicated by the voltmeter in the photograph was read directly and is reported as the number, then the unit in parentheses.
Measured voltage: 94 (V)
